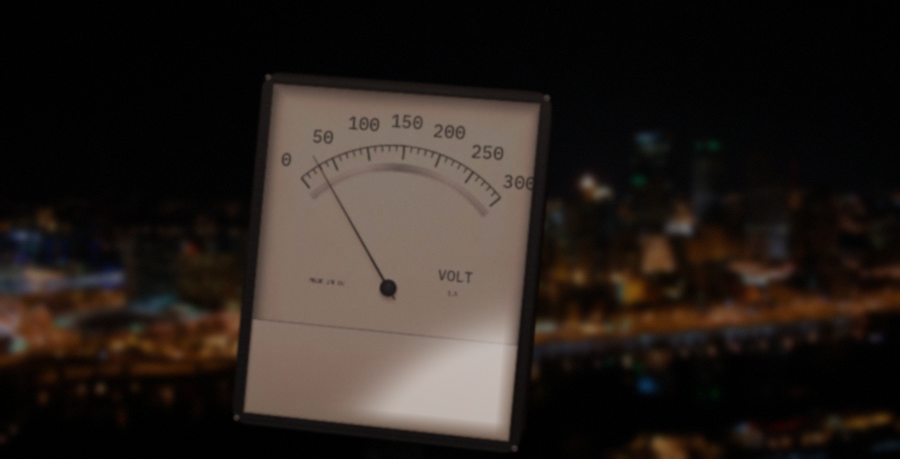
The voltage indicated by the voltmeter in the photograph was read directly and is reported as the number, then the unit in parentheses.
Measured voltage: 30 (V)
